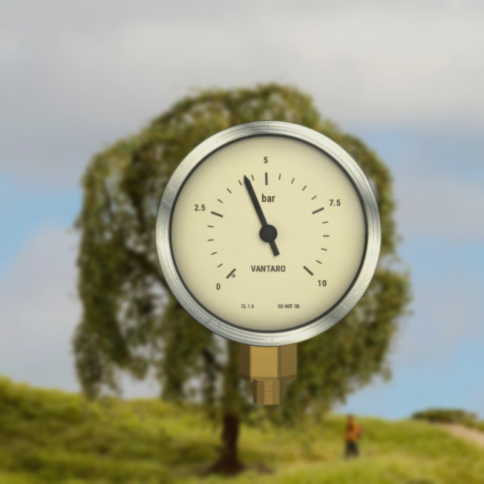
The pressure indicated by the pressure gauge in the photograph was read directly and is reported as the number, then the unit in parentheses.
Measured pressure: 4.25 (bar)
